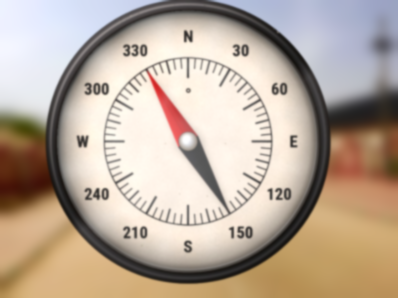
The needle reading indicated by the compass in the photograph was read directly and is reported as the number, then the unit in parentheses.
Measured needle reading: 330 (°)
